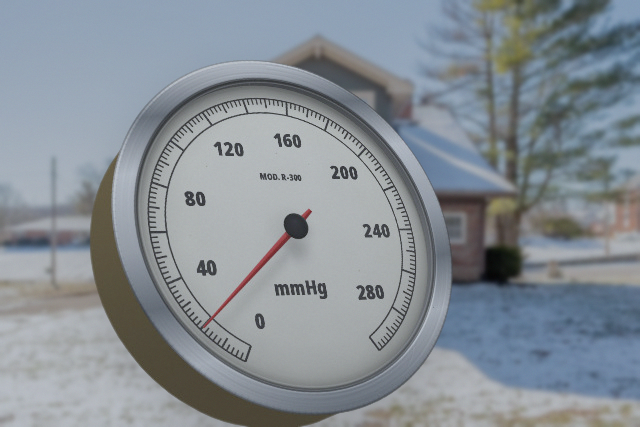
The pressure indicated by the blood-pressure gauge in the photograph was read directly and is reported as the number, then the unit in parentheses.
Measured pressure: 20 (mmHg)
